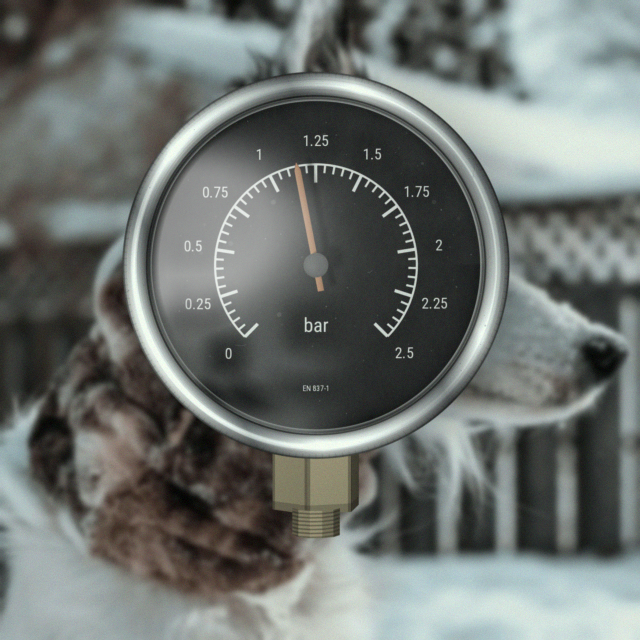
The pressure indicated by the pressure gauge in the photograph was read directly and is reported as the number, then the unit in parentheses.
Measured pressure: 1.15 (bar)
